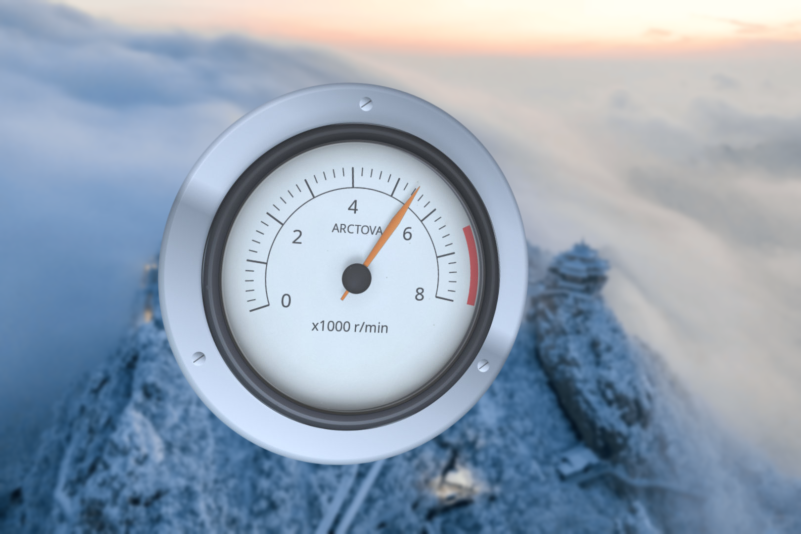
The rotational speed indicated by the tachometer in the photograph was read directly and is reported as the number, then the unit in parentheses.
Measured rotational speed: 5400 (rpm)
